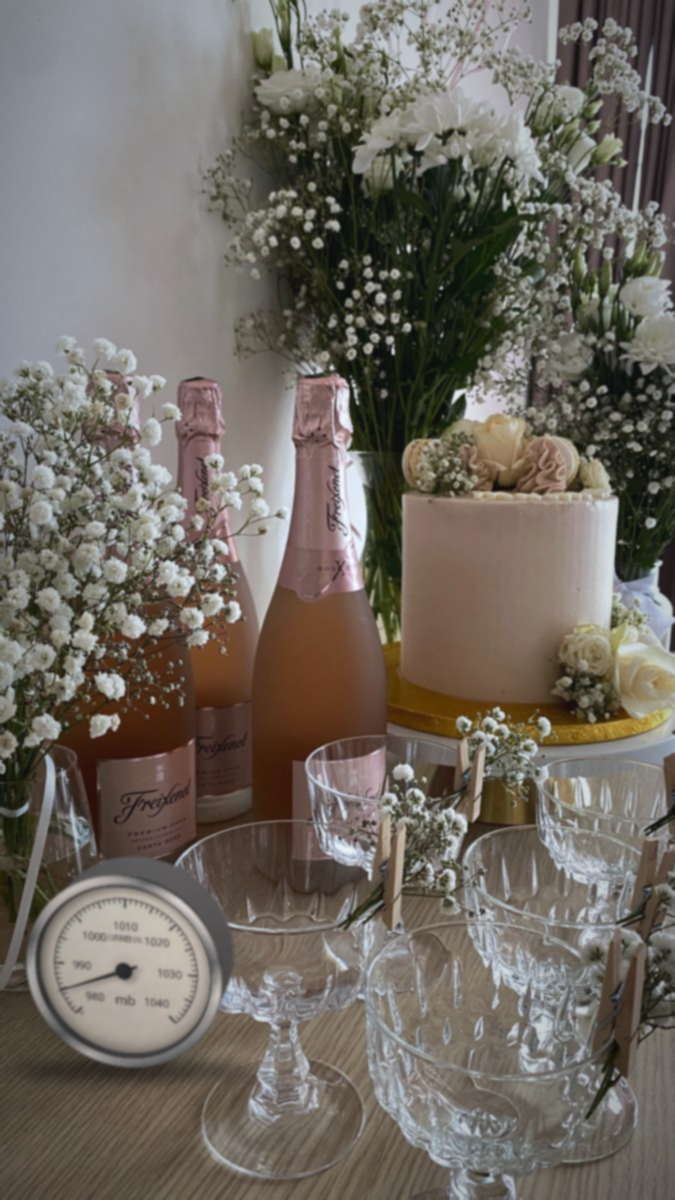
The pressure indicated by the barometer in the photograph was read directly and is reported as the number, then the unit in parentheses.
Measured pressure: 985 (mbar)
